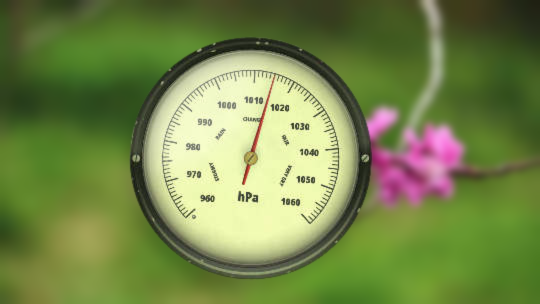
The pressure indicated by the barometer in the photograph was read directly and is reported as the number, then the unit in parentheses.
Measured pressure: 1015 (hPa)
